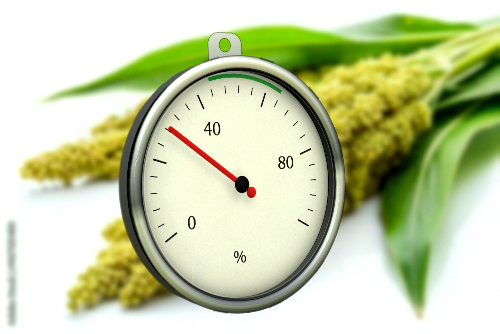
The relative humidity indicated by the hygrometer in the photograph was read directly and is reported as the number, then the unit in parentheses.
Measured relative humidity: 28 (%)
